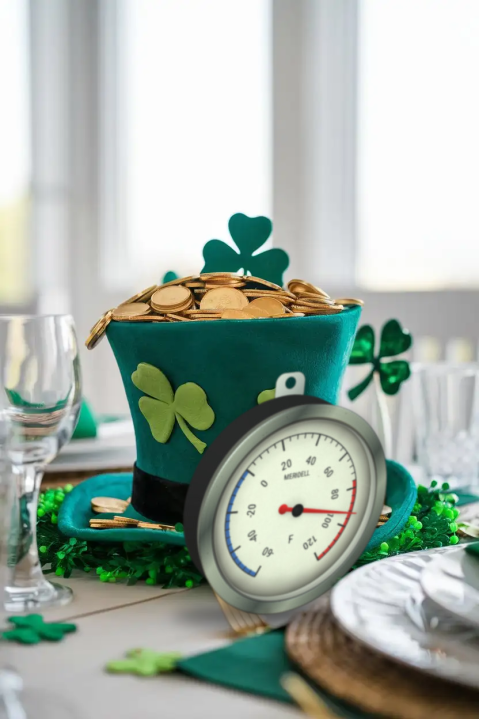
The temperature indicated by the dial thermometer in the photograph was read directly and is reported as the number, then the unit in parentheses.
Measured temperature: 92 (°F)
